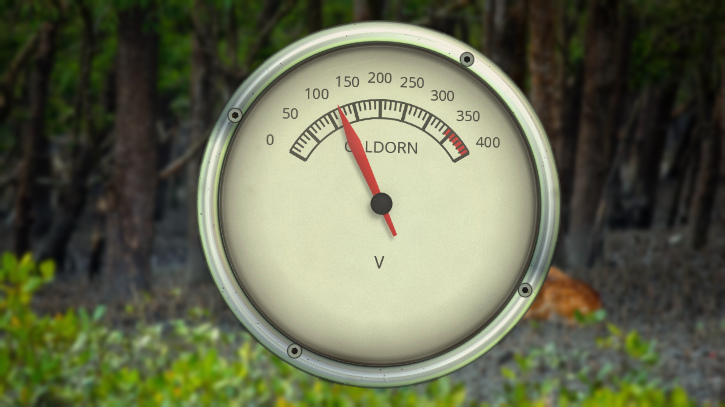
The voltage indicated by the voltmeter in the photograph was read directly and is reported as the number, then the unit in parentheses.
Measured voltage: 120 (V)
